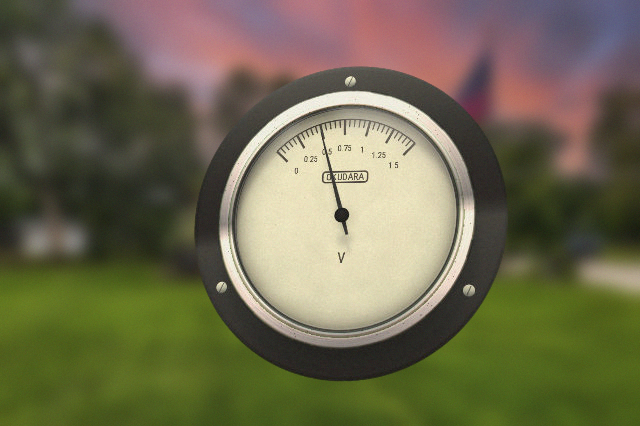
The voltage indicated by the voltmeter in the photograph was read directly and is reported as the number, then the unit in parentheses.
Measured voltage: 0.5 (V)
